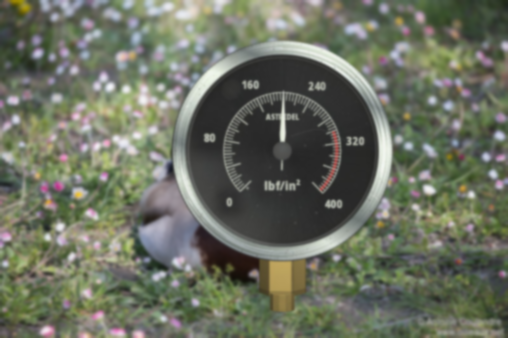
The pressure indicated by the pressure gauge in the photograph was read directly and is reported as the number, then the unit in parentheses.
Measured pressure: 200 (psi)
